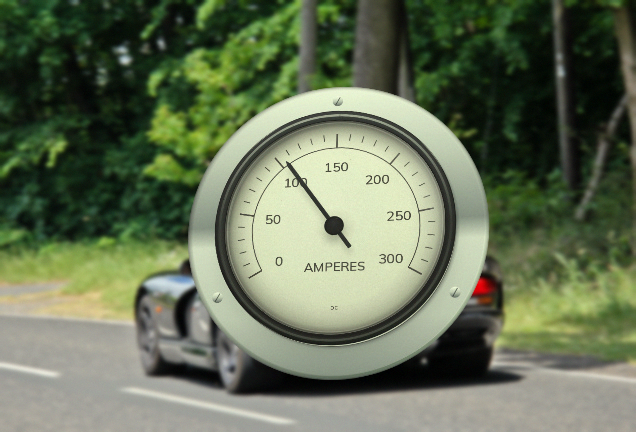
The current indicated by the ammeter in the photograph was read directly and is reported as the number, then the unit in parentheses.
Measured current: 105 (A)
